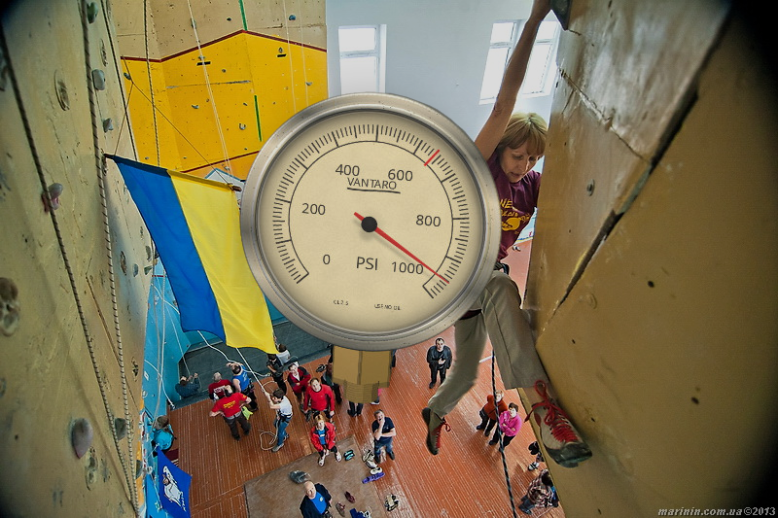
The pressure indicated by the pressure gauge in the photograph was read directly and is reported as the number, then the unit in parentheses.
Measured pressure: 950 (psi)
